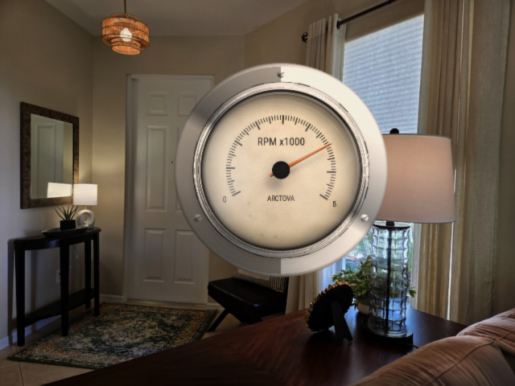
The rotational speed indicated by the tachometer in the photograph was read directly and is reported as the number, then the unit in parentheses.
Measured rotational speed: 6000 (rpm)
